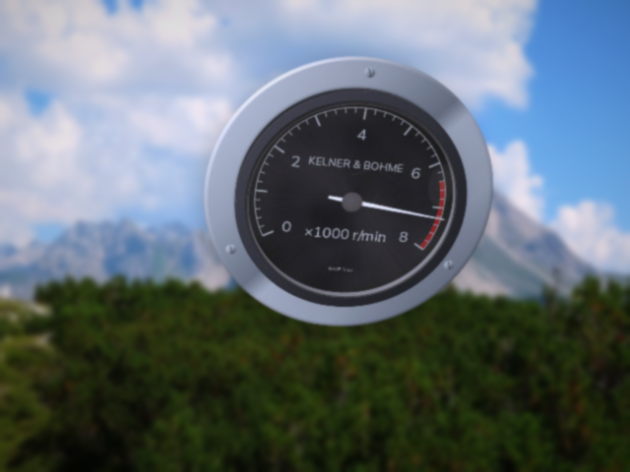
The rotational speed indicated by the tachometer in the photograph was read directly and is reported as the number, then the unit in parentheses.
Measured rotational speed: 7200 (rpm)
